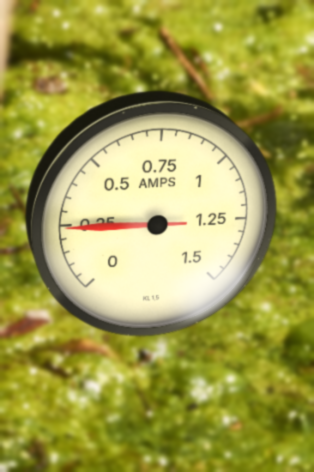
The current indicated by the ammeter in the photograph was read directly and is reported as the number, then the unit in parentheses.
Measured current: 0.25 (A)
